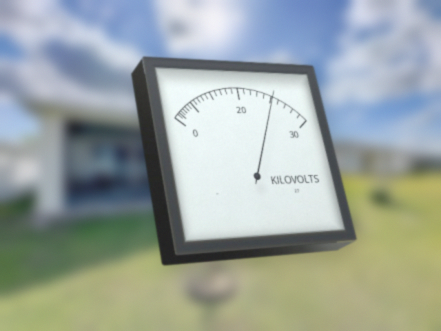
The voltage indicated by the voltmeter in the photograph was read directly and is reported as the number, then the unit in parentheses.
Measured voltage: 25 (kV)
